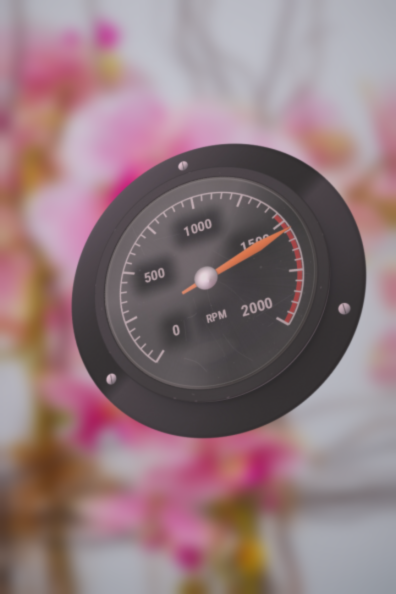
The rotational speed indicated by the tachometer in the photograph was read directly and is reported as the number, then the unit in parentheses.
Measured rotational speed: 1550 (rpm)
